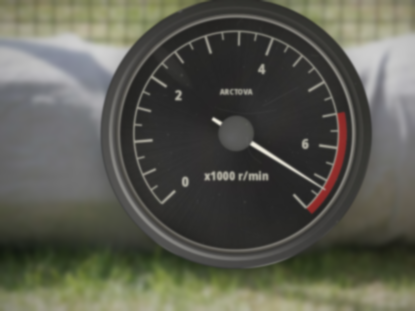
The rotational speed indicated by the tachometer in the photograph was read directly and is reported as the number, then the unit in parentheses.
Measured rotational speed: 6625 (rpm)
